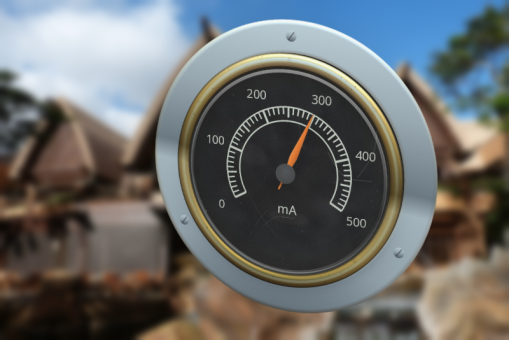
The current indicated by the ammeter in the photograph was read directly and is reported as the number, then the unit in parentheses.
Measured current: 300 (mA)
